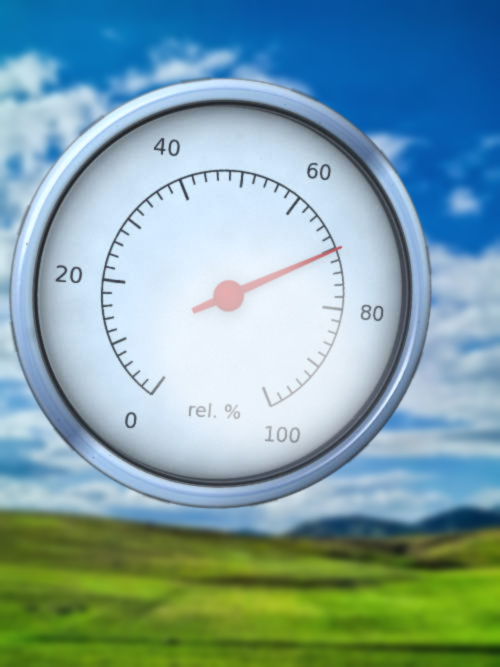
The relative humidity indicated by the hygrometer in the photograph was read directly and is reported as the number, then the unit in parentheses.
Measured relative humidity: 70 (%)
